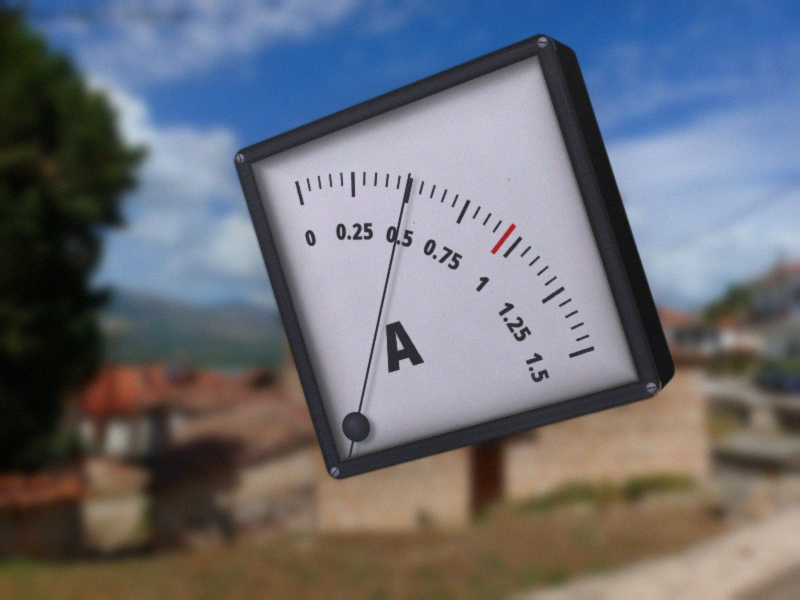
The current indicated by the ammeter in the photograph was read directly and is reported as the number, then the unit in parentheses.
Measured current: 0.5 (A)
